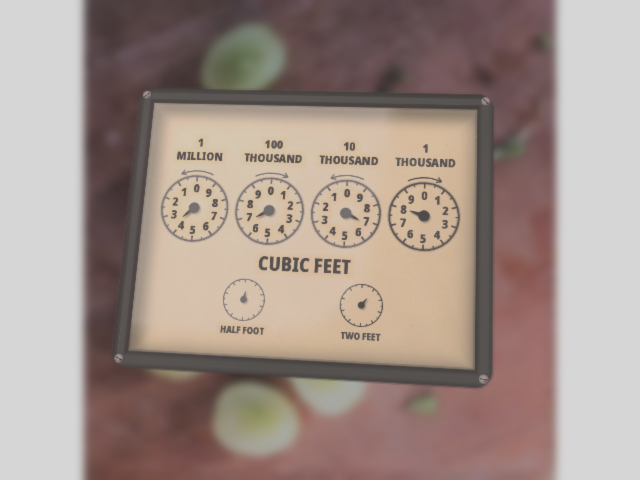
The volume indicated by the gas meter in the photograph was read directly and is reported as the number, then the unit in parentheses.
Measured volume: 366800 (ft³)
